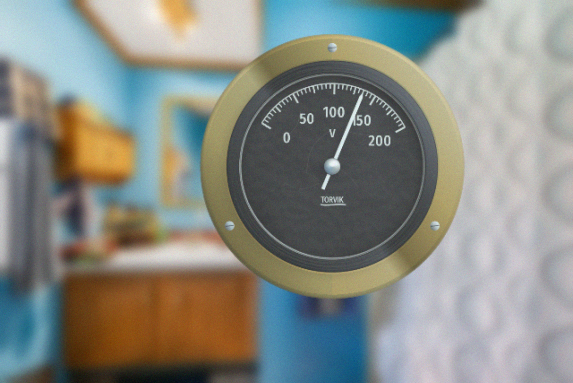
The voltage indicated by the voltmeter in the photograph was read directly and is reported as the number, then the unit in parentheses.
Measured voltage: 135 (V)
